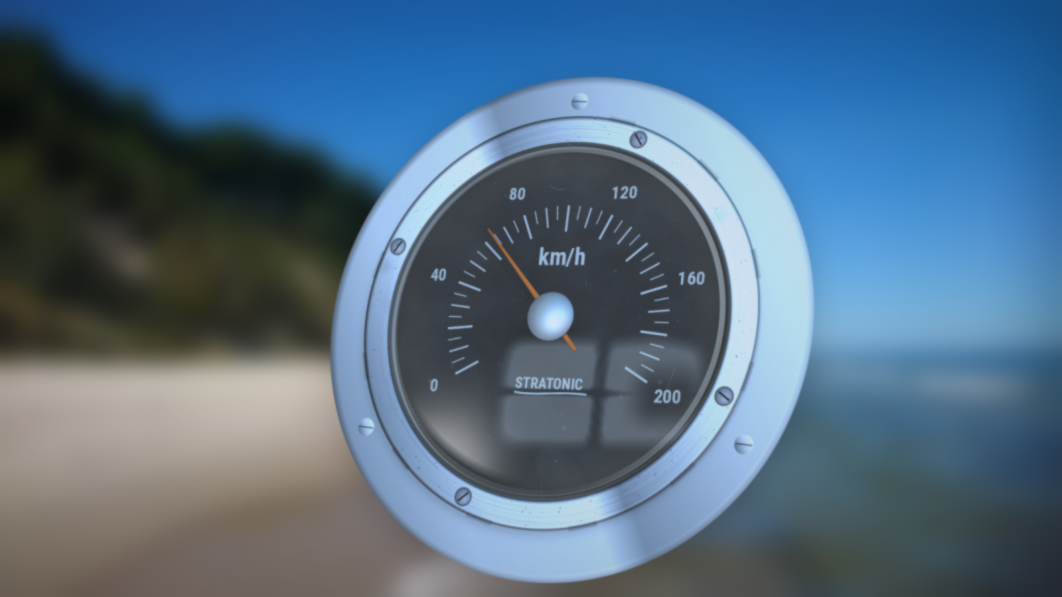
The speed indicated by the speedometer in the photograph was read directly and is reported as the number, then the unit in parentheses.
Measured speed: 65 (km/h)
